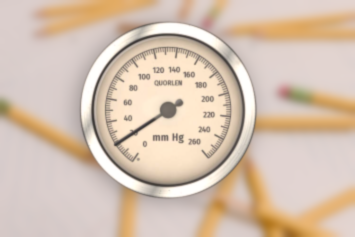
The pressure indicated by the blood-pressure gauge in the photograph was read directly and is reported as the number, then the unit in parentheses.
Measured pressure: 20 (mmHg)
